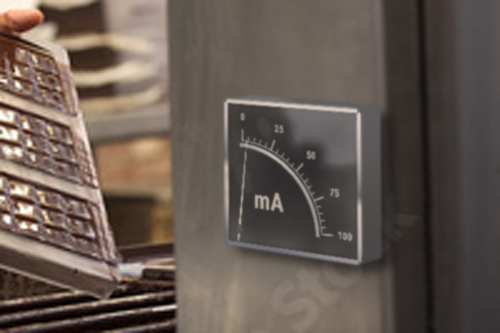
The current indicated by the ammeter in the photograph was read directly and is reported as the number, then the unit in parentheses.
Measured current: 5 (mA)
